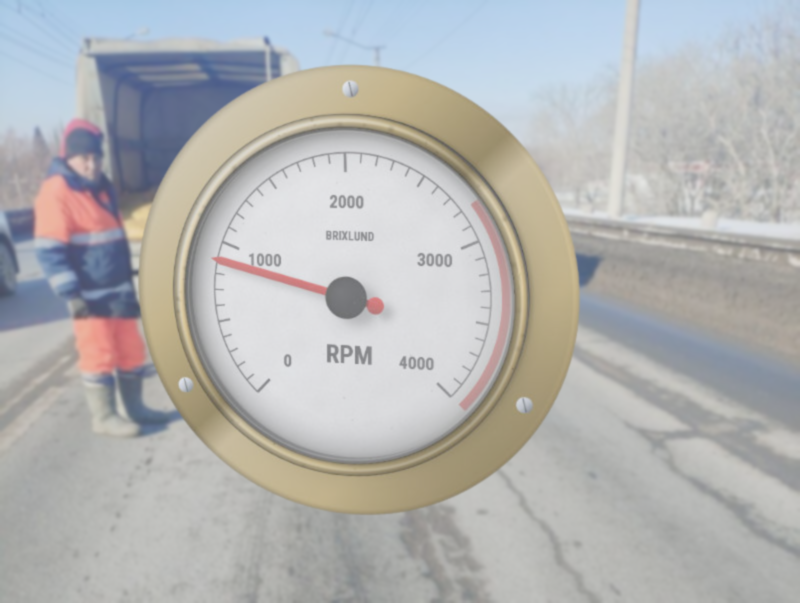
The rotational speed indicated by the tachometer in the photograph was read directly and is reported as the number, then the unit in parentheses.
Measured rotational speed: 900 (rpm)
